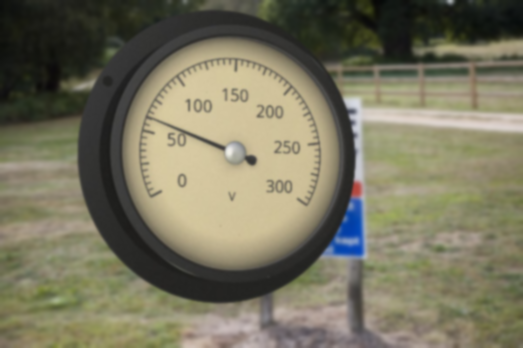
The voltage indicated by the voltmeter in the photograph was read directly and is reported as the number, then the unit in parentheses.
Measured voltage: 60 (V)
